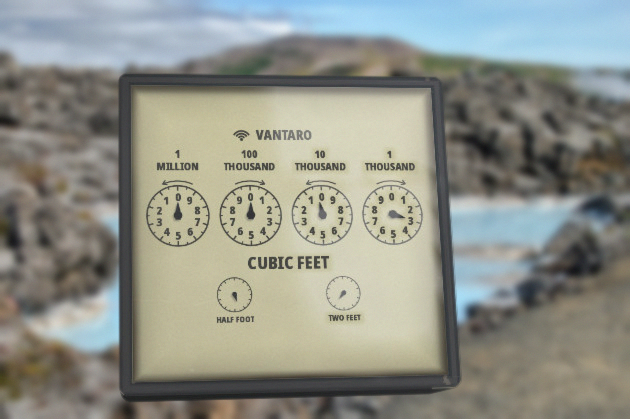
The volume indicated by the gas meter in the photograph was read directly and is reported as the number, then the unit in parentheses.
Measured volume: 300 (ft³)
